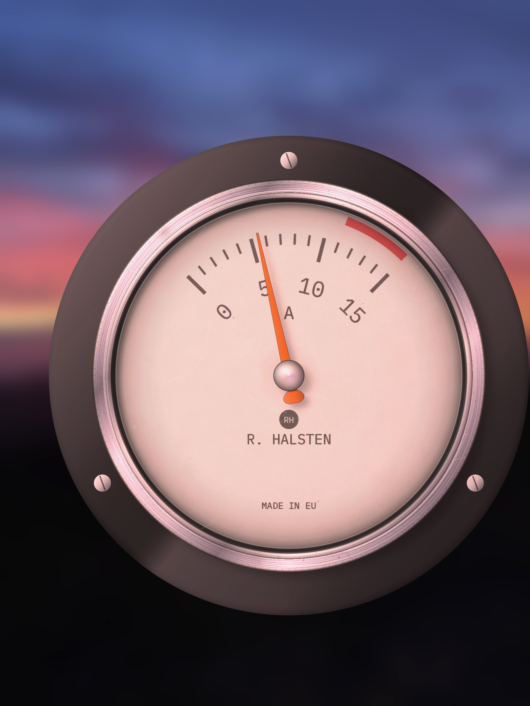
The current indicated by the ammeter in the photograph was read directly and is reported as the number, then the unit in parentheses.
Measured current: 5.5 (A)
